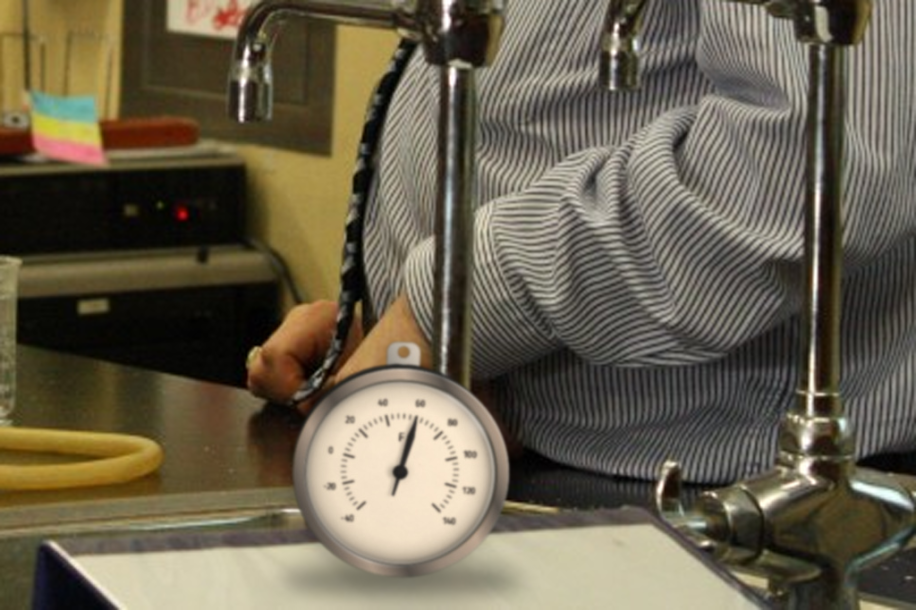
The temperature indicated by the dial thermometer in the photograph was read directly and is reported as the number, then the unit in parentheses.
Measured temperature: 60 (°F)
